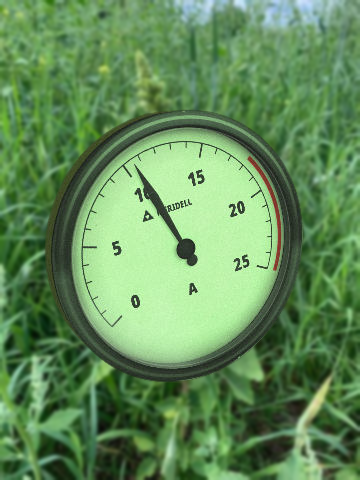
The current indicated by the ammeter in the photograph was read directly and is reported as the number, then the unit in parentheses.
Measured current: 10.5 (A)
